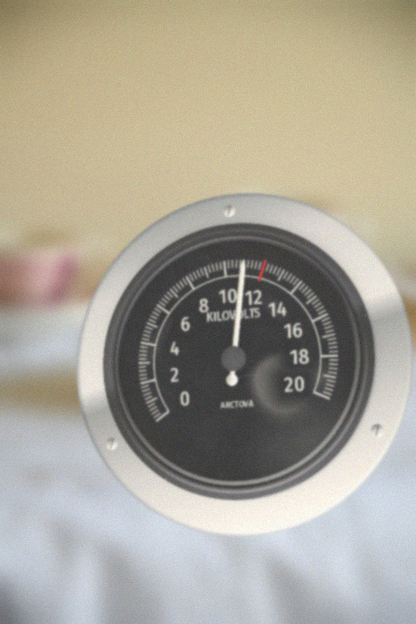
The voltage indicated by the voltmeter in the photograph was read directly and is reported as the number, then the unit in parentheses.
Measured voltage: 11 (kV)
